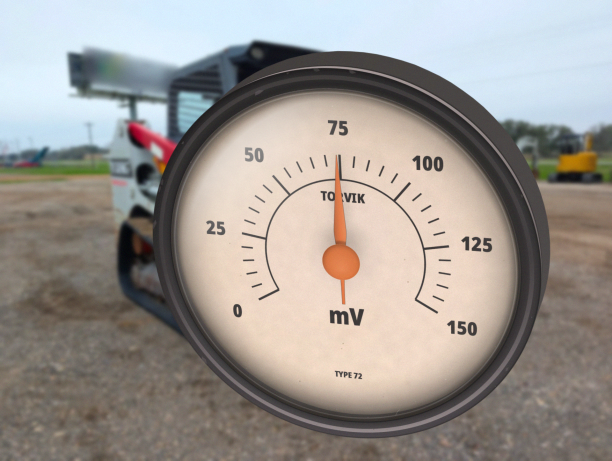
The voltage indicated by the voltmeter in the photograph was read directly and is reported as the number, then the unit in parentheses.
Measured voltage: 75 (mV)
